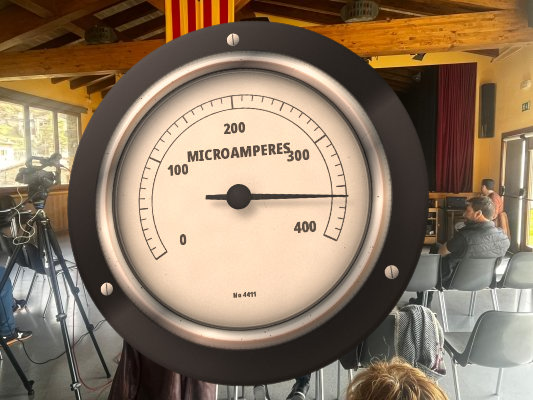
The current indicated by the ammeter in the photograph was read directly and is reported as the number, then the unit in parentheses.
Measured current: 360 (µA)
